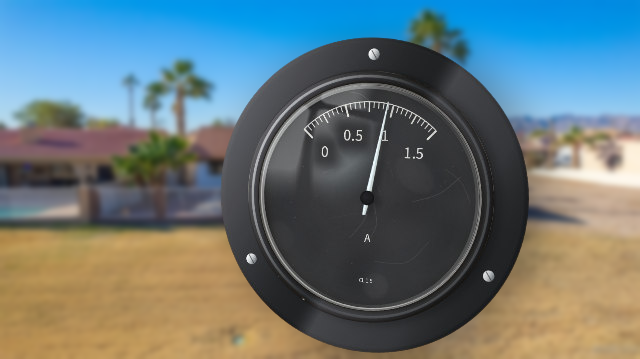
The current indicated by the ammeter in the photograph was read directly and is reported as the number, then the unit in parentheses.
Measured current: 0.95 (A)
